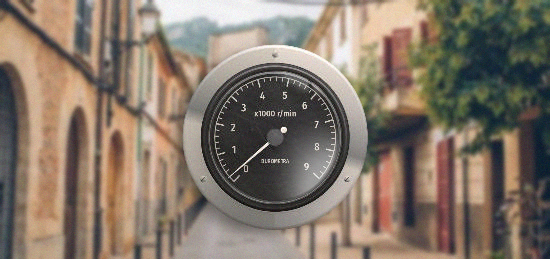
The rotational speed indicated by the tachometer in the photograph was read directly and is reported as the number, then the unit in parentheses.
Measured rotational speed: 200 (rpm)
